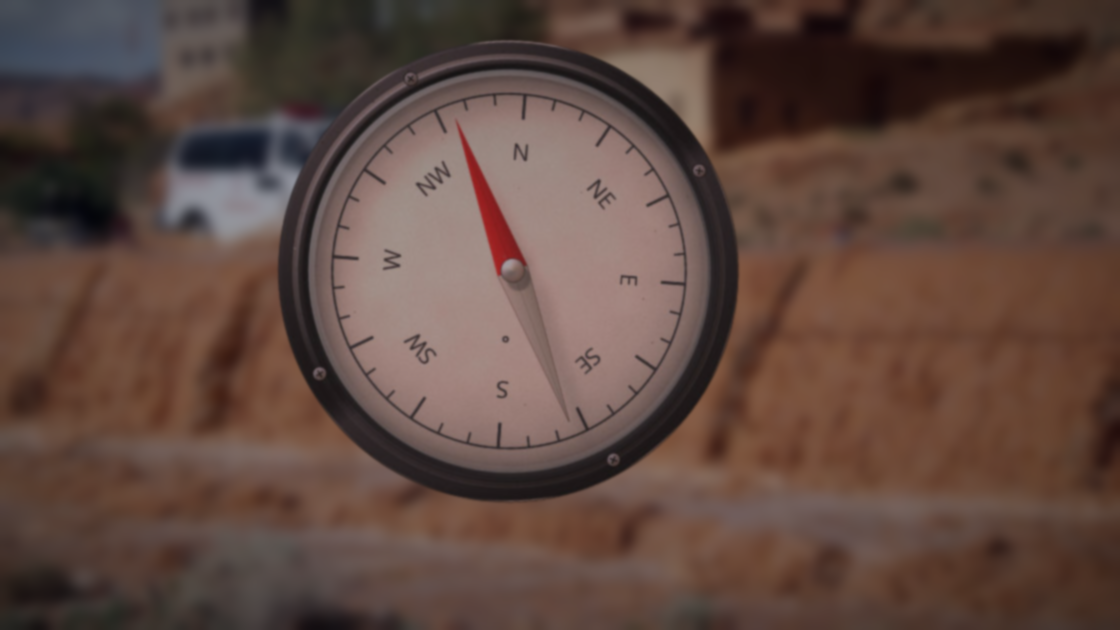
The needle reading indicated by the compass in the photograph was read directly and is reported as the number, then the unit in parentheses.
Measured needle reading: 335 (°)
